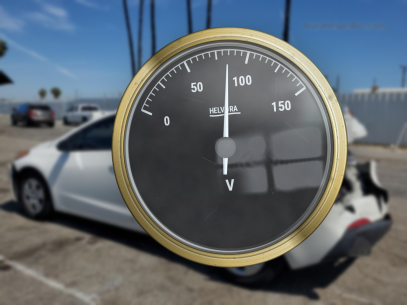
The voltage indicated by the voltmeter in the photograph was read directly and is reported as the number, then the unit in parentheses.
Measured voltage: 85 (V)
